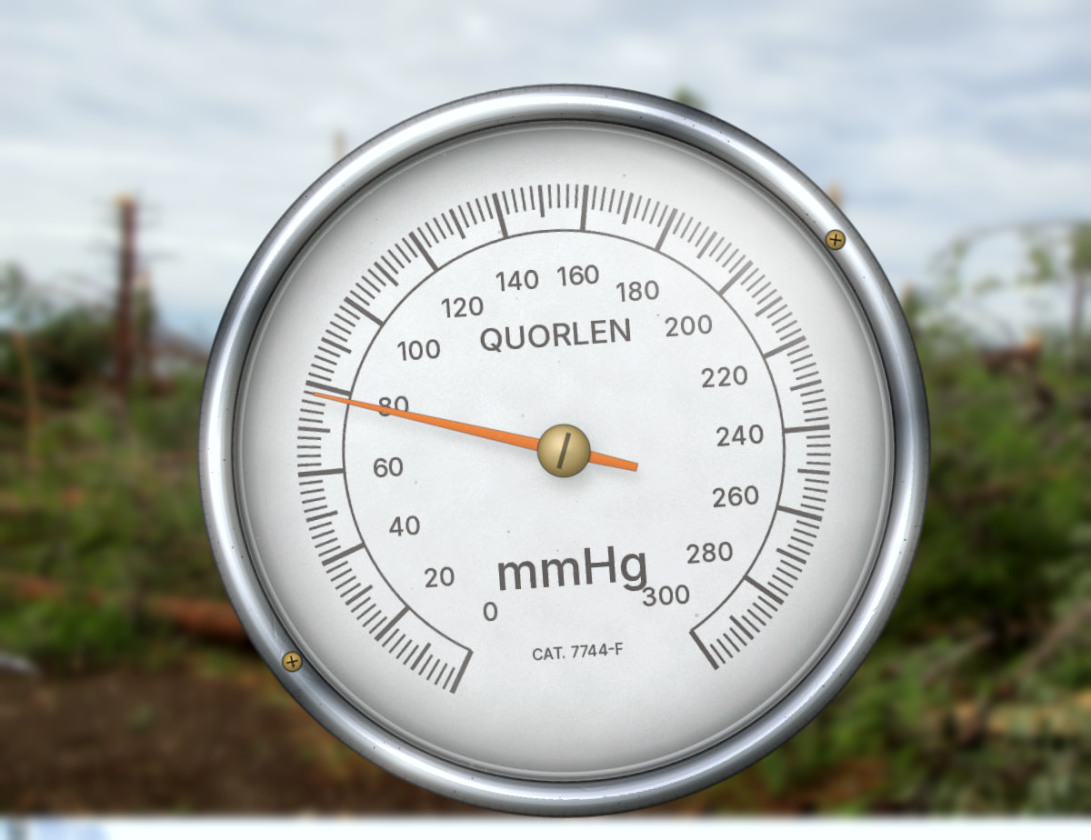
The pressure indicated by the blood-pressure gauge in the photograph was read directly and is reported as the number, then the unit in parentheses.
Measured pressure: 78 (mmHg)
